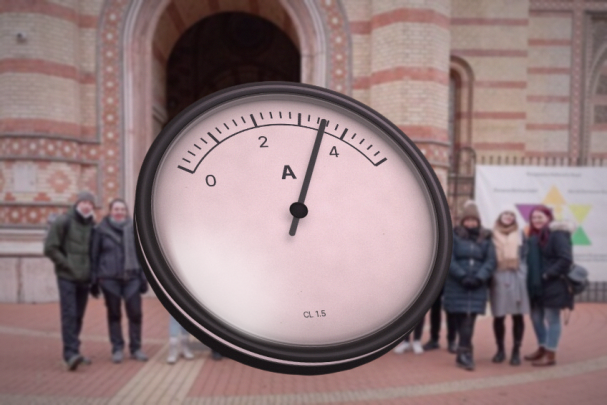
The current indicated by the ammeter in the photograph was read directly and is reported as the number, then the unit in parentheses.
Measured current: 3.5 (A)
